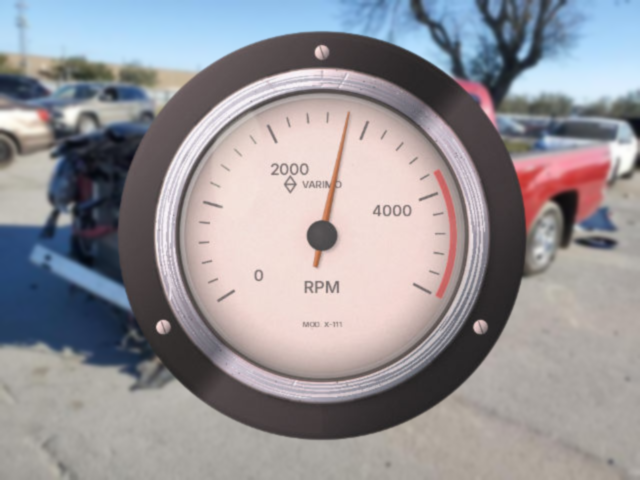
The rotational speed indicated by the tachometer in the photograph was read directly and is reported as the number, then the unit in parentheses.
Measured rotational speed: 2800 (rpm)
